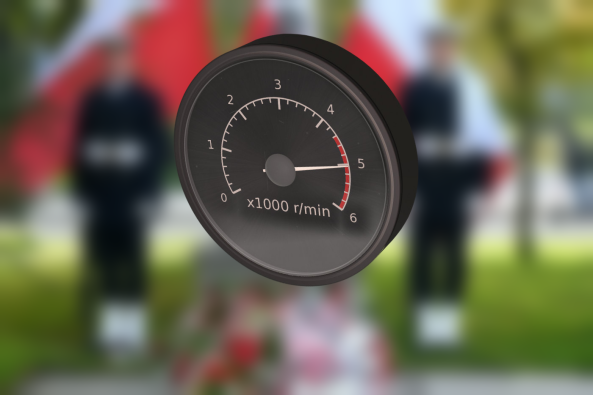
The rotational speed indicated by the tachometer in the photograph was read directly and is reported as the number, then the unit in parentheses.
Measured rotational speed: 5000 (rpm)
